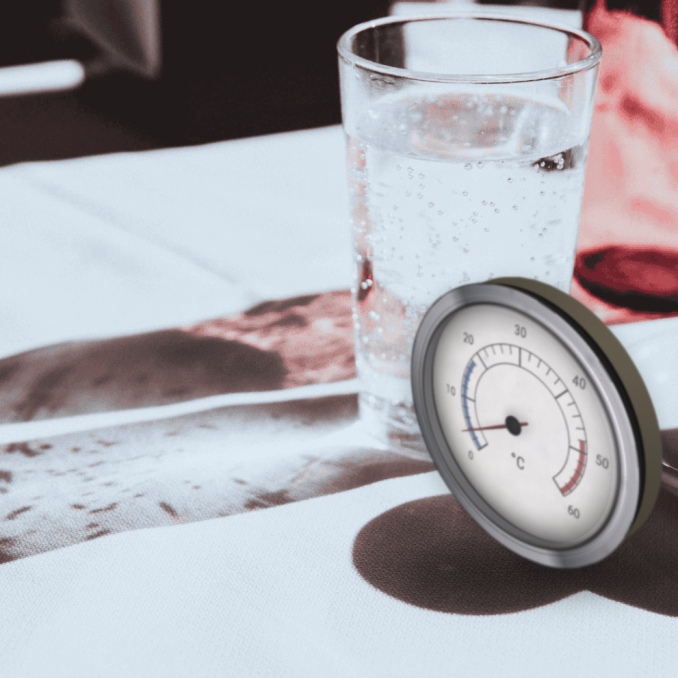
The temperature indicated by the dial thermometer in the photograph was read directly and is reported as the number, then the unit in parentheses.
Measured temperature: 4 (°C)
